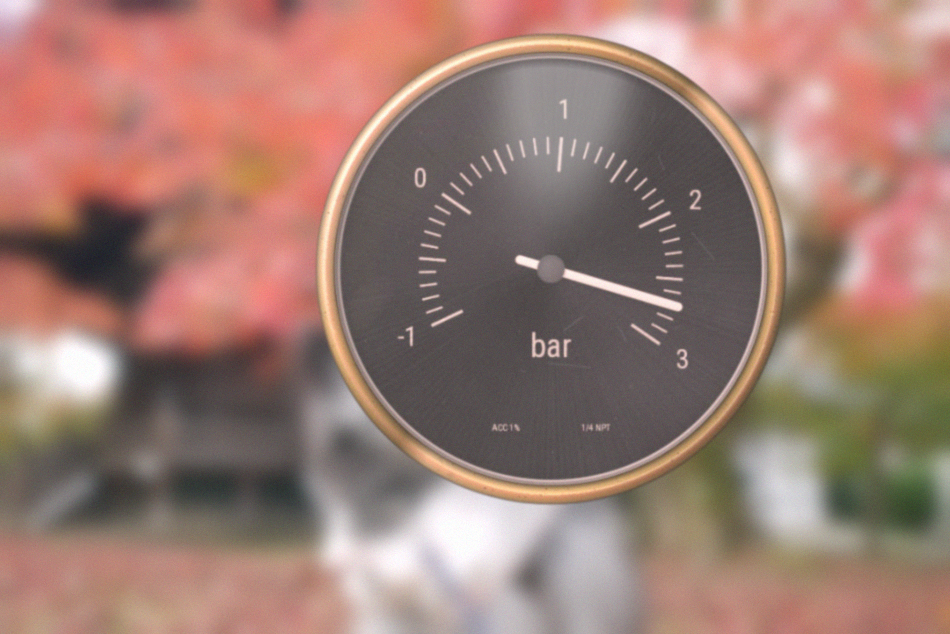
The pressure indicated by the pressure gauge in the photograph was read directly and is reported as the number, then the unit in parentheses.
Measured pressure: 2.7 (bar)
